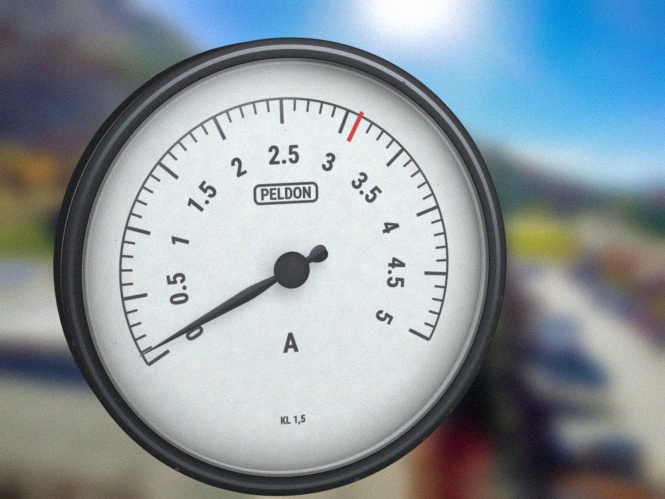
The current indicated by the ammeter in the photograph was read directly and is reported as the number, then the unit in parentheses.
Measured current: 0.1 (A)
